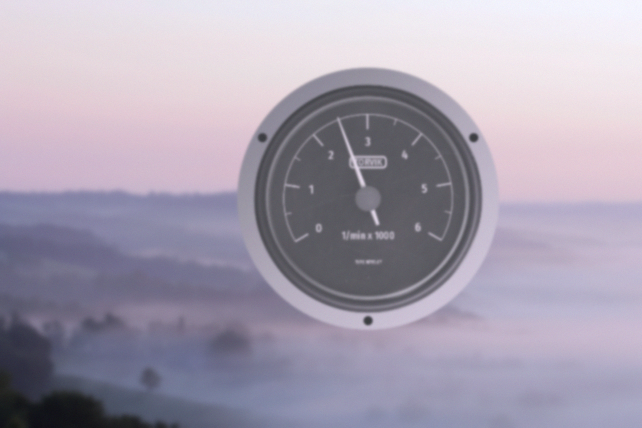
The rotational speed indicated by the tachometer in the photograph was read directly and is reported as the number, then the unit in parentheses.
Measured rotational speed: 2500 (rpm)
